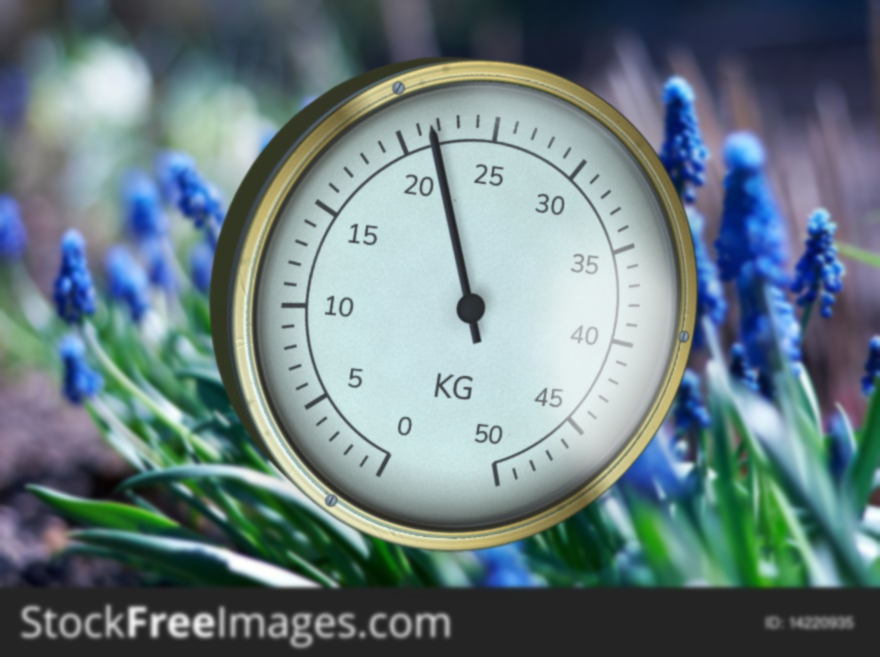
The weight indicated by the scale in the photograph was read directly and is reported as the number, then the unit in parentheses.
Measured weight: 21.5 (kg)
